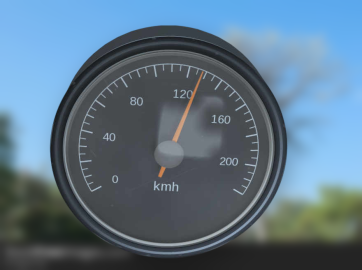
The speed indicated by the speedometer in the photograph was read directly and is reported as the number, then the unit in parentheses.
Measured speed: 127.5 (km/h)
